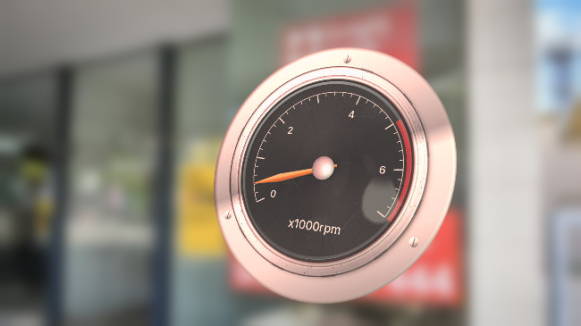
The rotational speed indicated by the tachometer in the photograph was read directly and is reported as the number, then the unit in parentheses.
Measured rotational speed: 400 (rpm)
